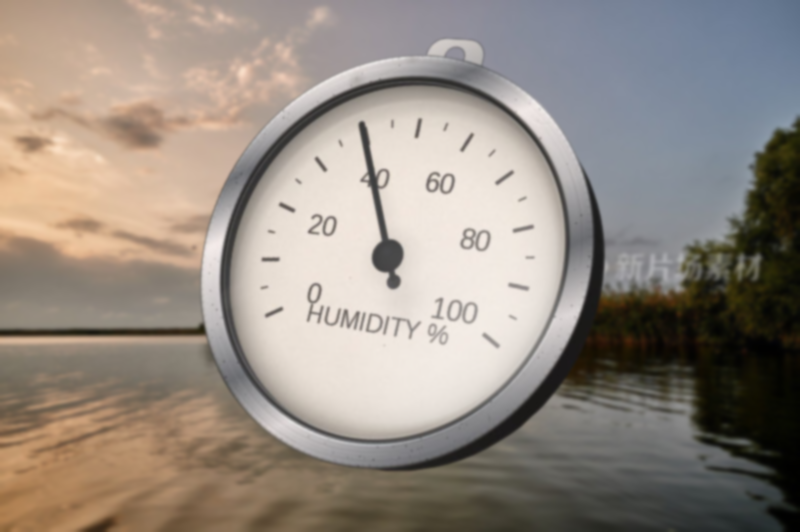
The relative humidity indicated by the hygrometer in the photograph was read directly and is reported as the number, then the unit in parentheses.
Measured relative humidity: 40 (%)
